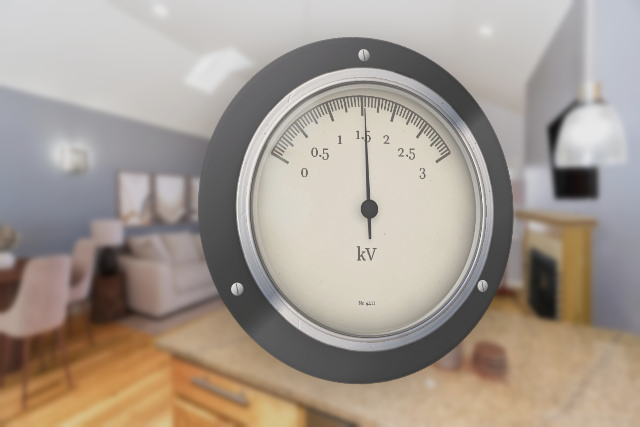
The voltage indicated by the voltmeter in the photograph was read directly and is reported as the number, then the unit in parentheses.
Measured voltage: 1.5 (kV)
